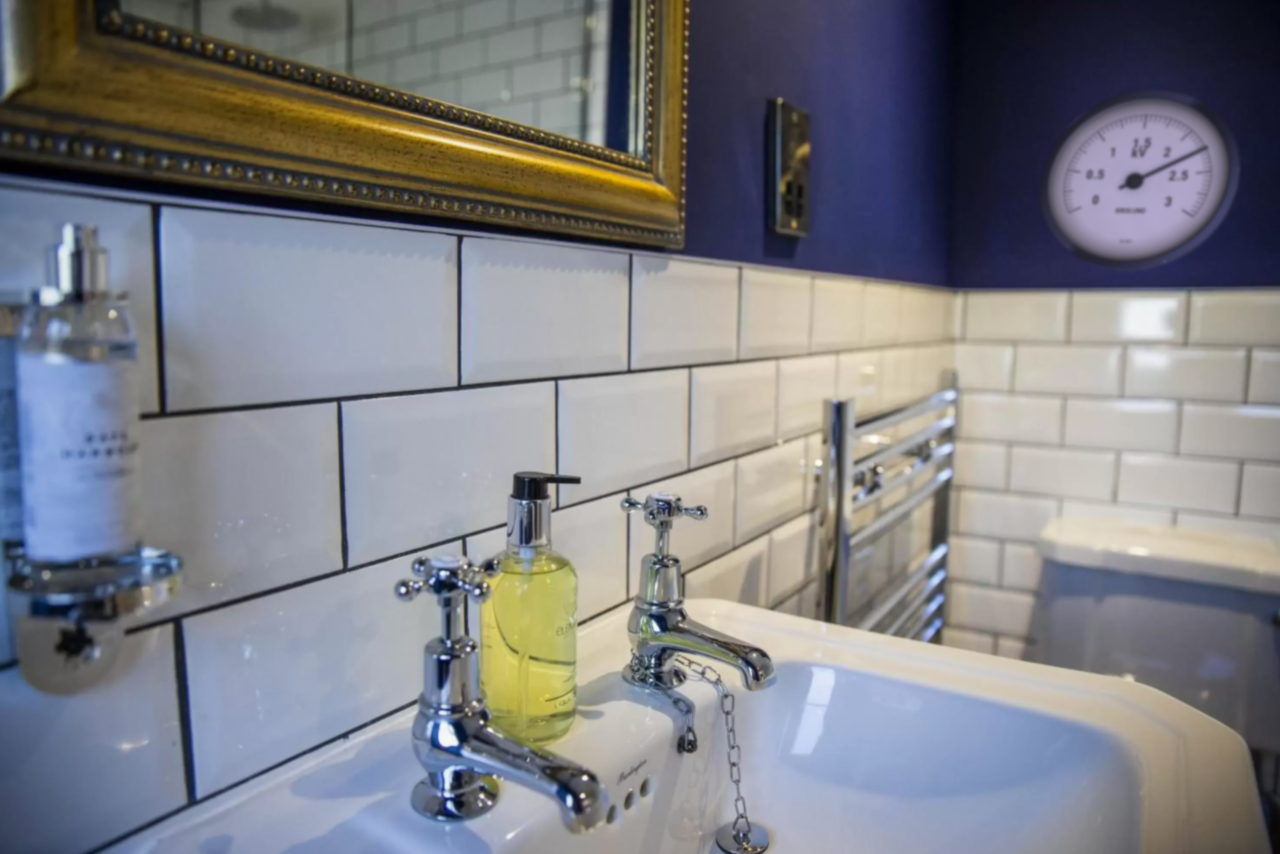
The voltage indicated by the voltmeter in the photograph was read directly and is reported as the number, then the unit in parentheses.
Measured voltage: 2.25 (kV)
